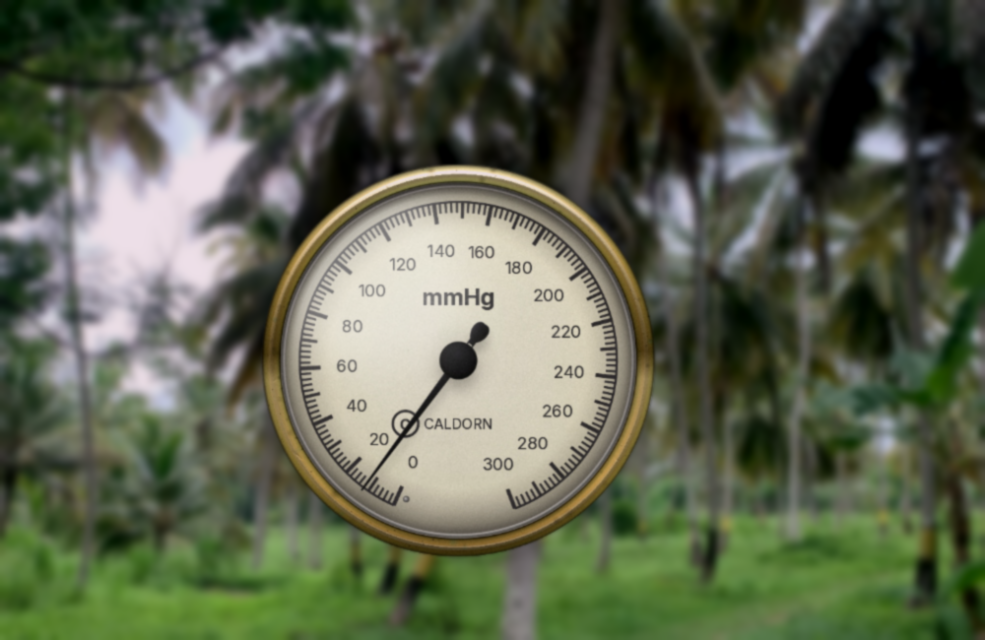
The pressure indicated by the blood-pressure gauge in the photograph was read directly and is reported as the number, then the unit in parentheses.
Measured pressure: 12 (mmHg)
